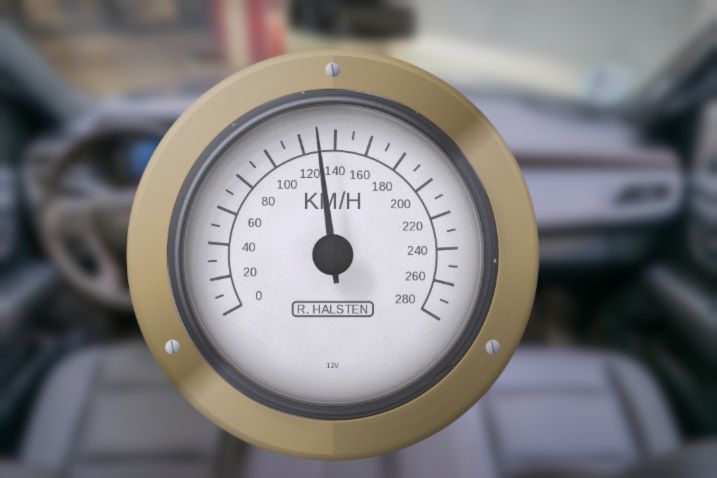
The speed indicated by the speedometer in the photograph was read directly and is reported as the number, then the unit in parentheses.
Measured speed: 130 (km/h)
